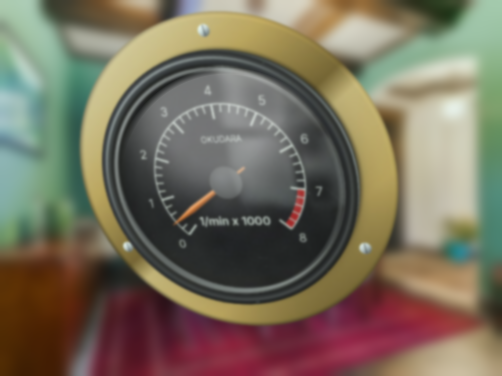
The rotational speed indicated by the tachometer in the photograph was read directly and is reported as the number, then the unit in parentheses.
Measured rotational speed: 400 (rpm)
